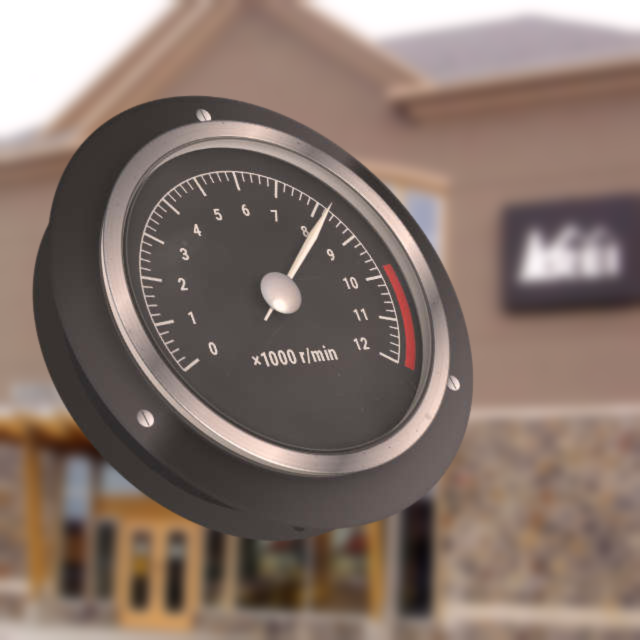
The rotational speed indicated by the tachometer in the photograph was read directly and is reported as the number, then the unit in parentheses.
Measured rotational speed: 8200 (rpm)
